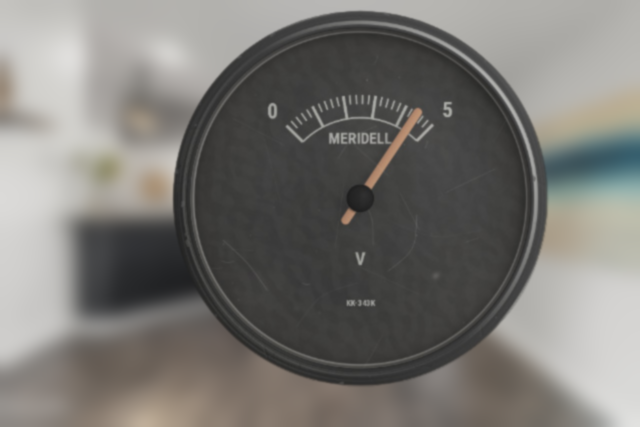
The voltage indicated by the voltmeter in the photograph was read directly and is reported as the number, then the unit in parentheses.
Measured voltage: 4.4 (V)
